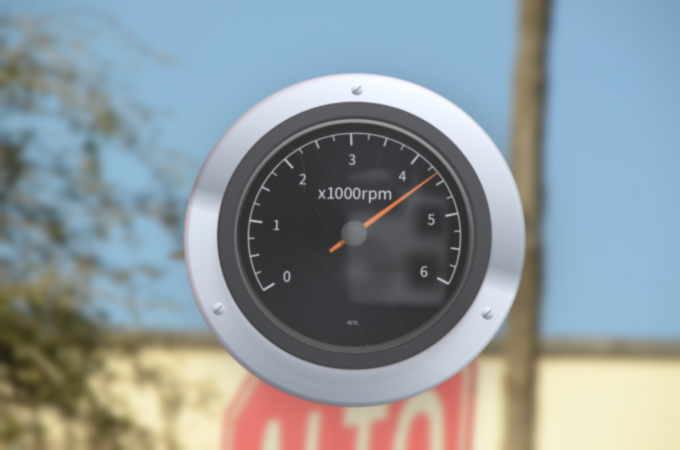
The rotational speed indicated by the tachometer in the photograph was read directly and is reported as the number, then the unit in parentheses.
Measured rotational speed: 4375 (rpm)
